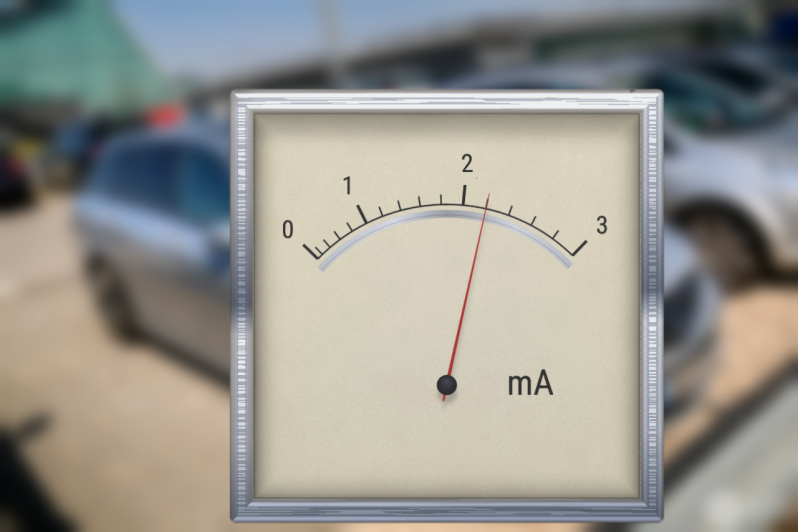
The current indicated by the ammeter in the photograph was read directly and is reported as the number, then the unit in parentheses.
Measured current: 2.2 (mA)
